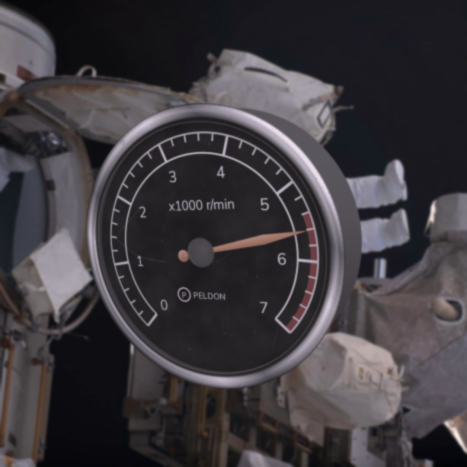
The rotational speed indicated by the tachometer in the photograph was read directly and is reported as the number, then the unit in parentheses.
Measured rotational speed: 5600 (rpm)
